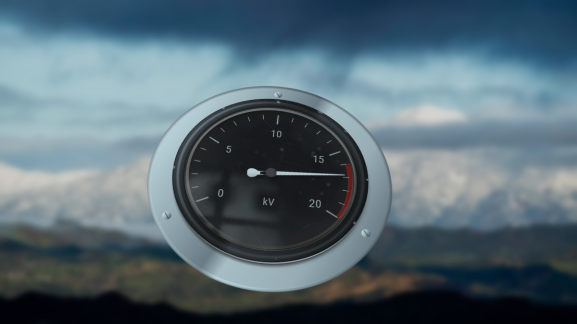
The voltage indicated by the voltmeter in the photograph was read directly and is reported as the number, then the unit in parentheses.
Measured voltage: 17 (kV)
